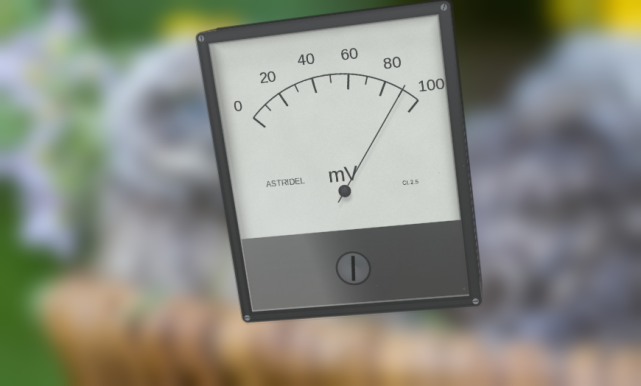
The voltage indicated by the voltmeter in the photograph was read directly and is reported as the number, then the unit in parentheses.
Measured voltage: 90 (mV)
